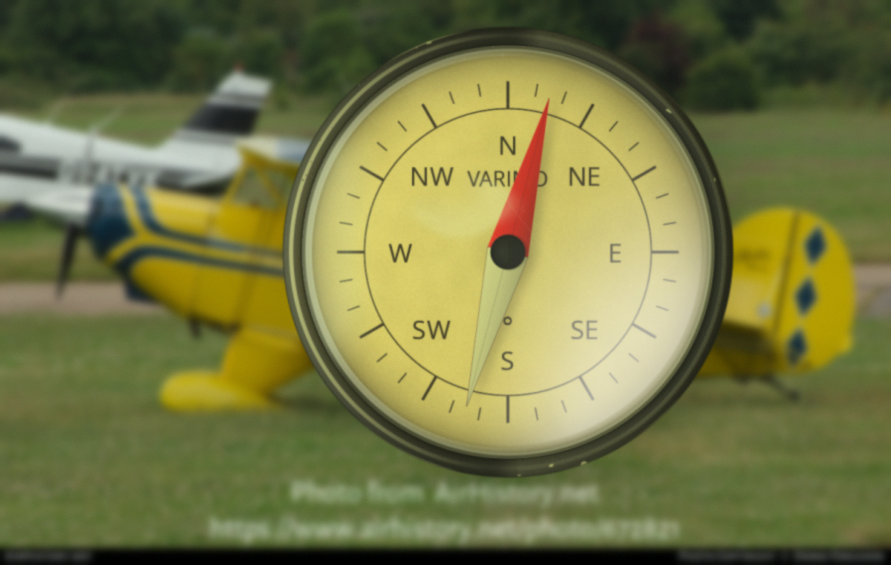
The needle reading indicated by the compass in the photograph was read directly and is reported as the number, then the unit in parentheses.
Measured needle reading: 15 (°)
